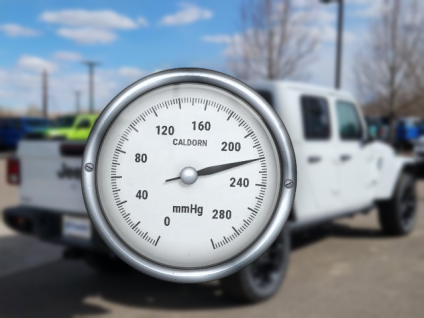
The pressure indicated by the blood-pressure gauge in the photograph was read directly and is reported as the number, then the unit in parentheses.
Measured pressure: 220 (mmHg)
